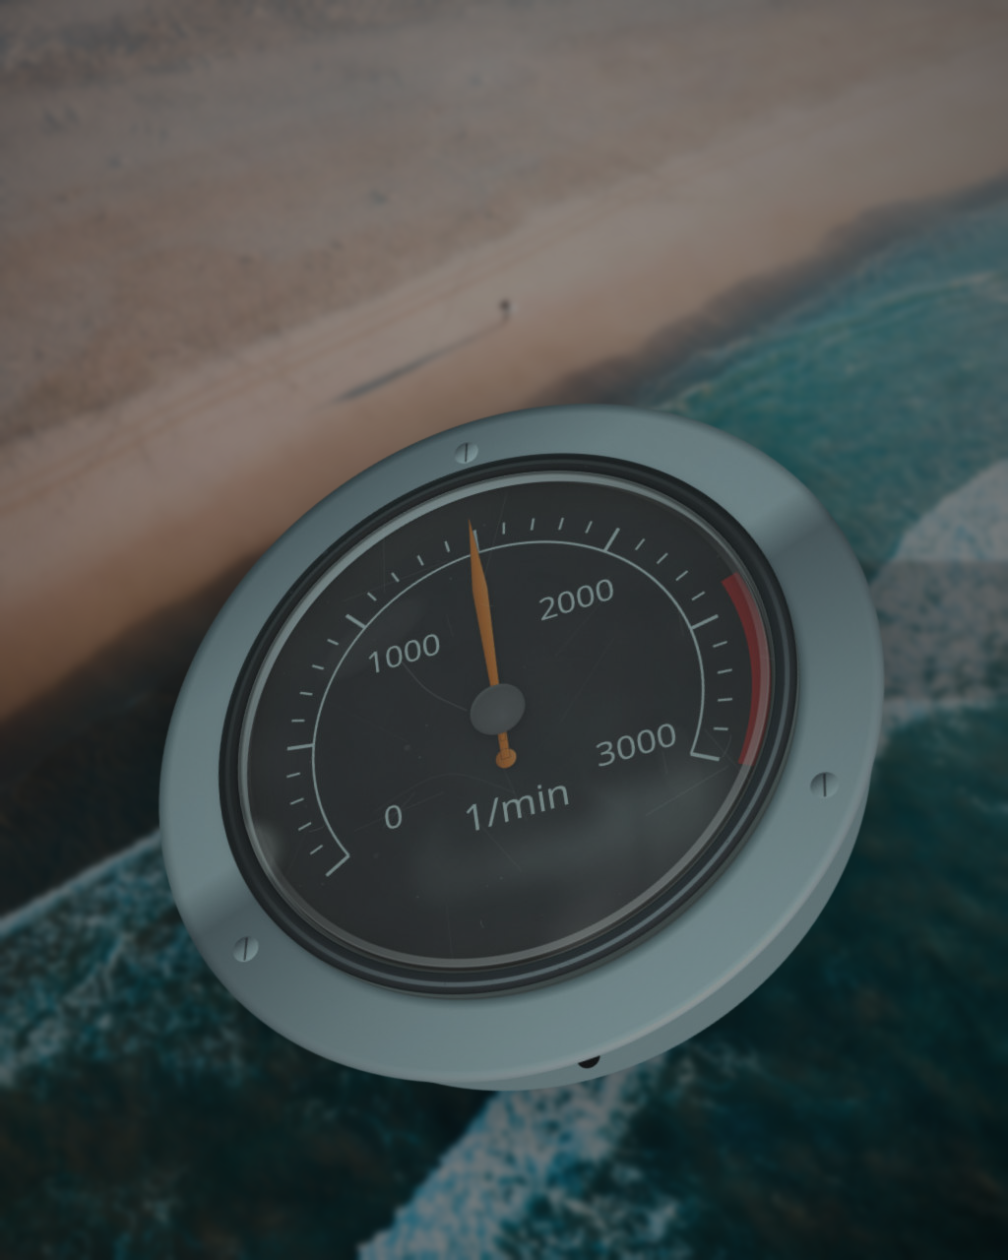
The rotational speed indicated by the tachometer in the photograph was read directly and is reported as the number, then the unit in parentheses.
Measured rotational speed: 1500 (rpm)
